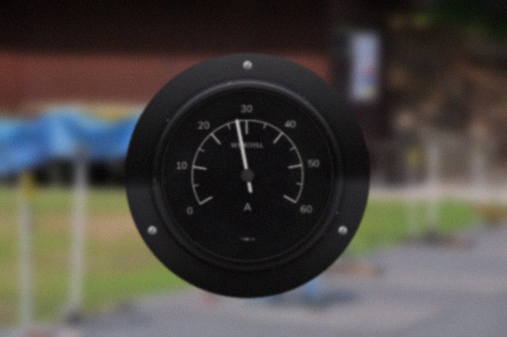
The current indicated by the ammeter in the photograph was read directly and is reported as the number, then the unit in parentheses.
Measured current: 27.5 (A)
